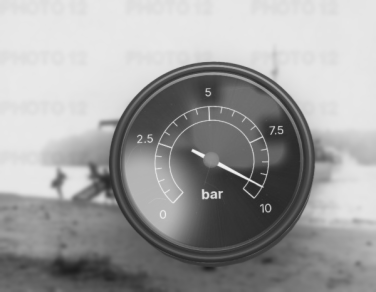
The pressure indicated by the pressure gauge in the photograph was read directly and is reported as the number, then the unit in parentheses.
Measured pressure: 9.5 (bar)
